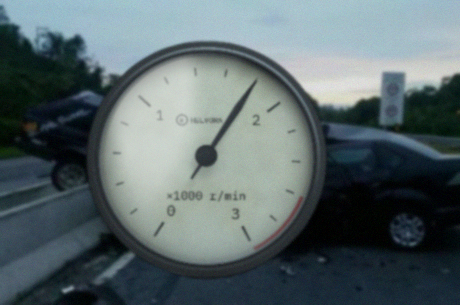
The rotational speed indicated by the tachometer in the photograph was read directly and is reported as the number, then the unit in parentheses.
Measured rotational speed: 1800 (rpm)
